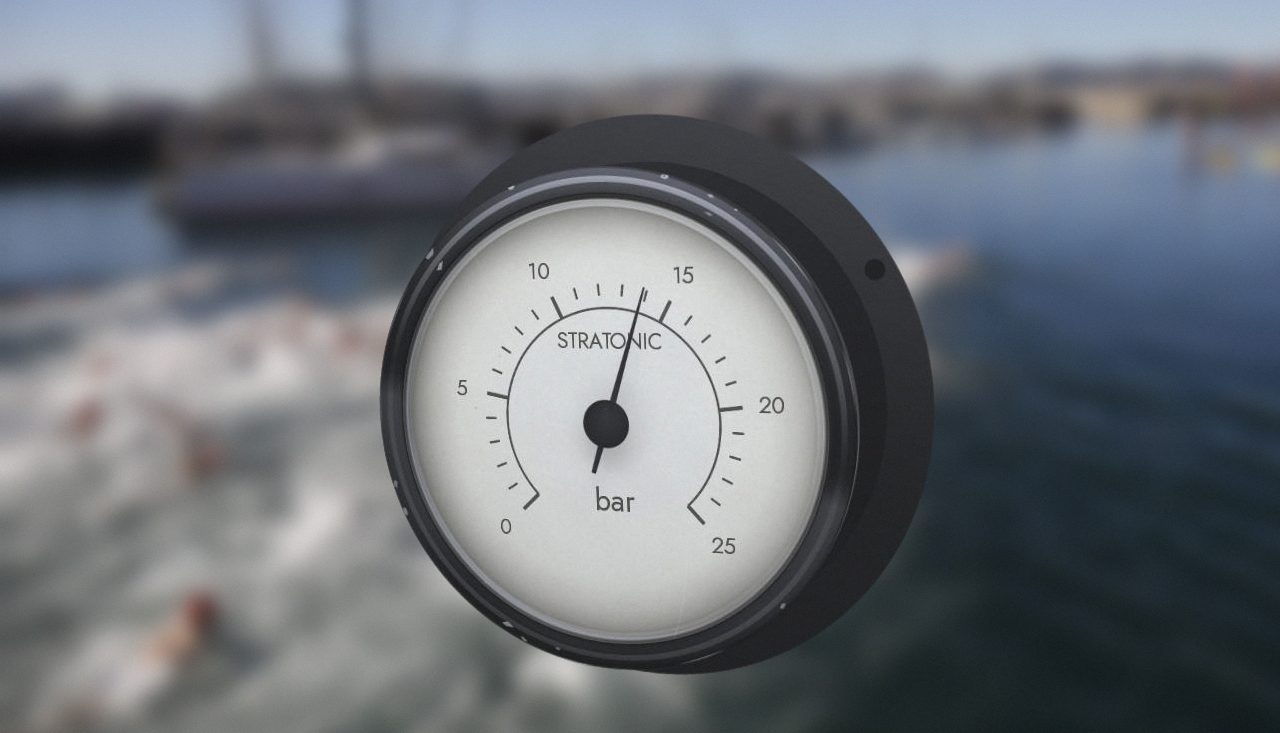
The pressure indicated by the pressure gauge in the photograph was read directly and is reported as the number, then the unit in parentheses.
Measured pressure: 14 (bar)
